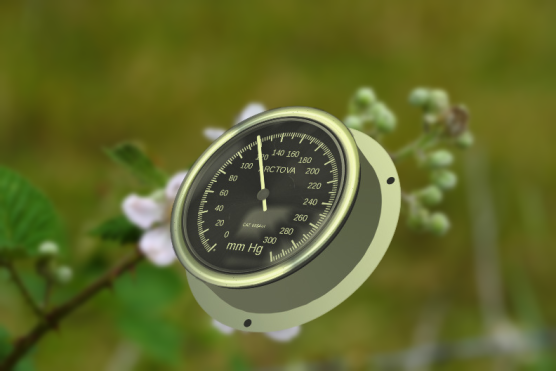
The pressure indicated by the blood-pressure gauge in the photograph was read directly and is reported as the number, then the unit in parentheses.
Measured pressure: 120 (mmHg)
